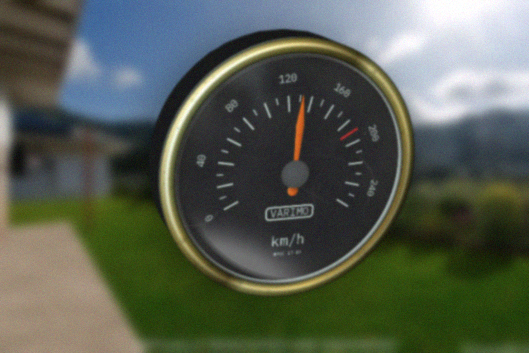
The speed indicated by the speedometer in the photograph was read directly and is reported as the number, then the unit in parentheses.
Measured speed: 130 (km/h)
